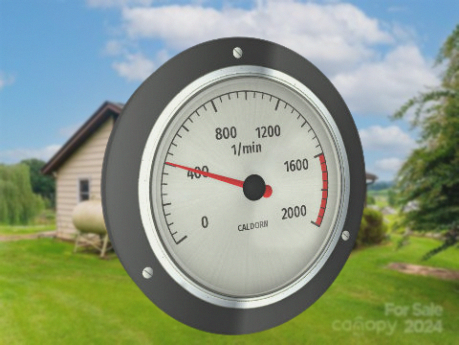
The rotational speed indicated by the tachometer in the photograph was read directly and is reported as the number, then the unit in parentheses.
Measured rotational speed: 400 (rpm)
